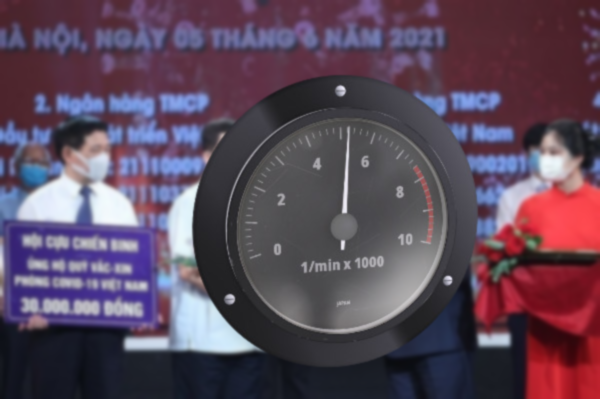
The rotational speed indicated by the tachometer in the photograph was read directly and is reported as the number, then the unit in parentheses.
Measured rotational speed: 5200 (rpm)
